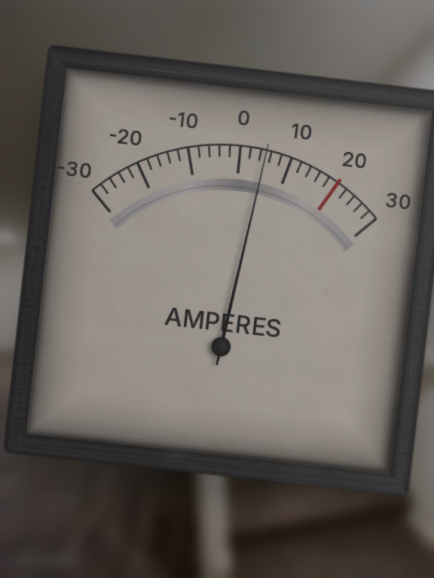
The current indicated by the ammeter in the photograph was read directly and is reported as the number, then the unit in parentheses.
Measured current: 5 (A)
